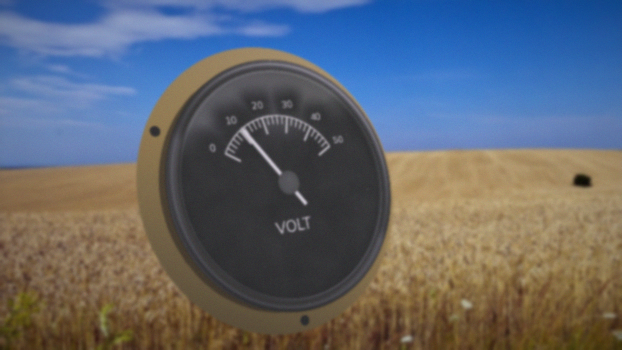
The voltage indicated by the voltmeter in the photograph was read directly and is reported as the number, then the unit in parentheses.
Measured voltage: 10 (V)
